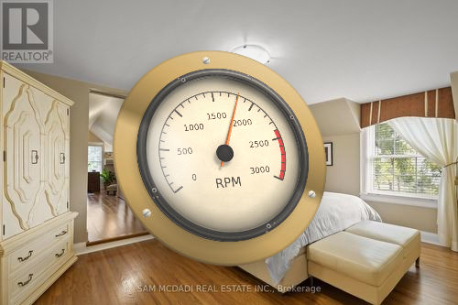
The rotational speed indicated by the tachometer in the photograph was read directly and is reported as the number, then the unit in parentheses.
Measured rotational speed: 1800 (rpm)
